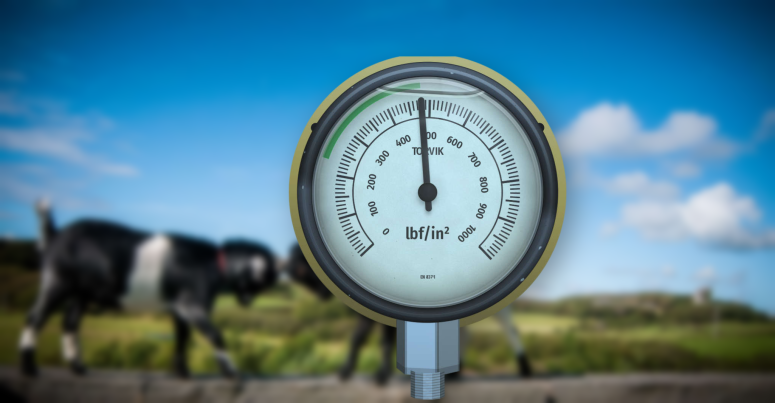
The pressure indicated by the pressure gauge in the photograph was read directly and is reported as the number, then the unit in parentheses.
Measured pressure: 480 (psi)
